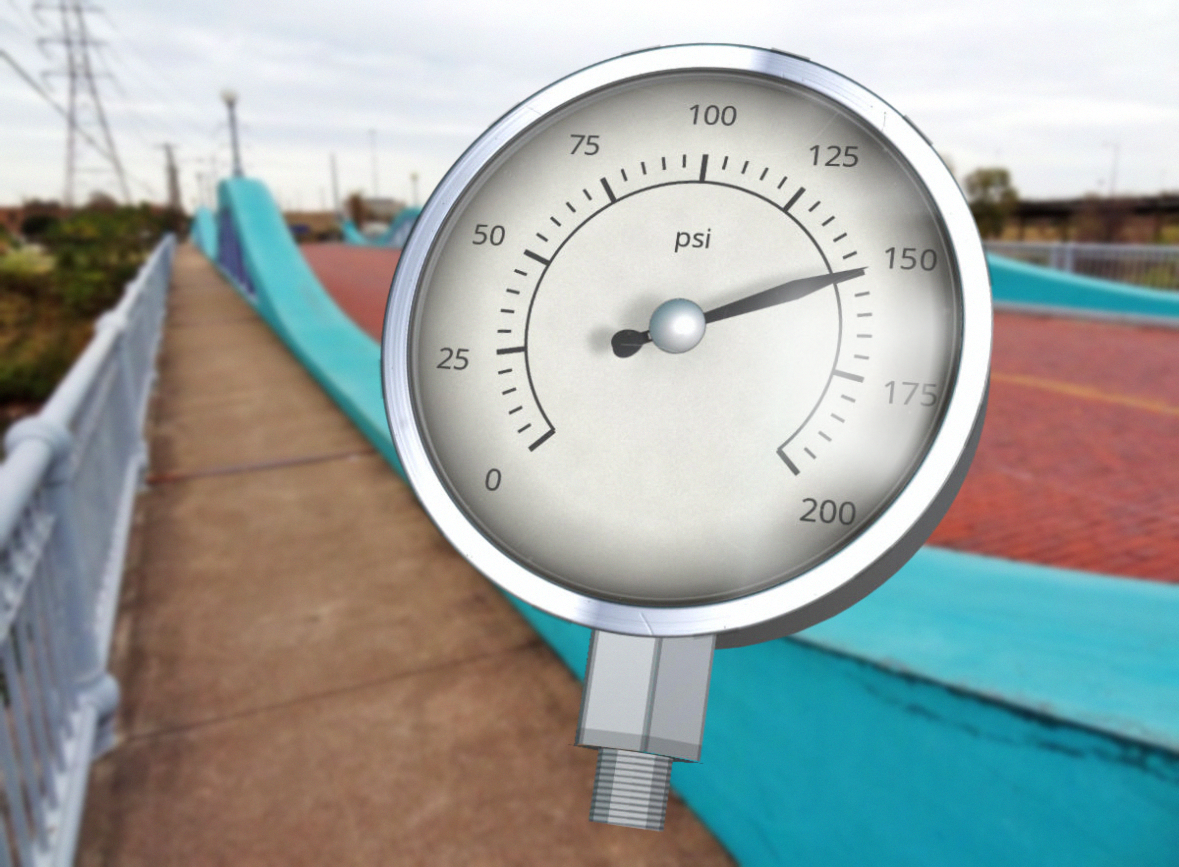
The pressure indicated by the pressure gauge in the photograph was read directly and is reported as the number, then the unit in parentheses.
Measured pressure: 150 (psi)
